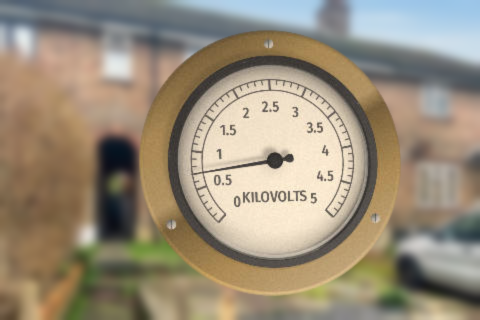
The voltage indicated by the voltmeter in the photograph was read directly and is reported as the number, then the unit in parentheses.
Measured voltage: 0.7 (kV)
